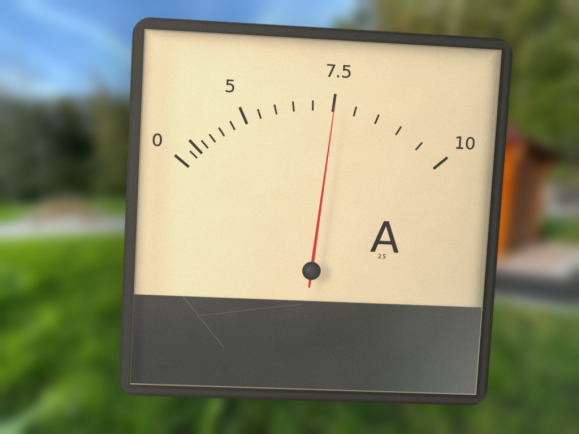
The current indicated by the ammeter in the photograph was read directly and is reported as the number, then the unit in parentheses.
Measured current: 7.5 (A)
